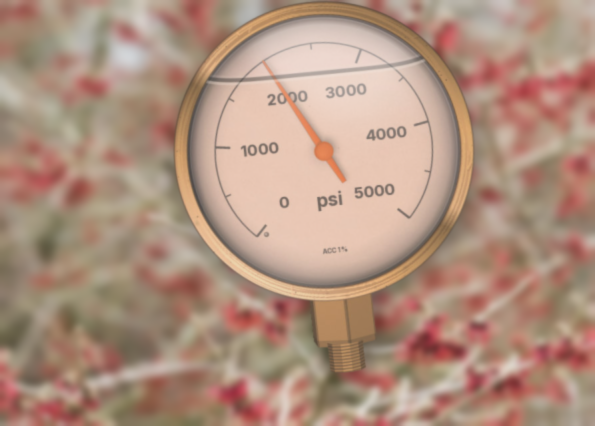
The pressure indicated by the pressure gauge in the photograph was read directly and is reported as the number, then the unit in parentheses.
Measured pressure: 2000 (psi)
